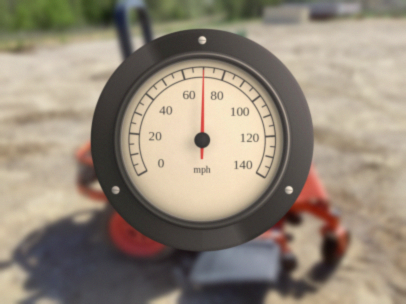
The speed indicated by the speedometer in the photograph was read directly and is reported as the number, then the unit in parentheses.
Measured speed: 70 (mph)
